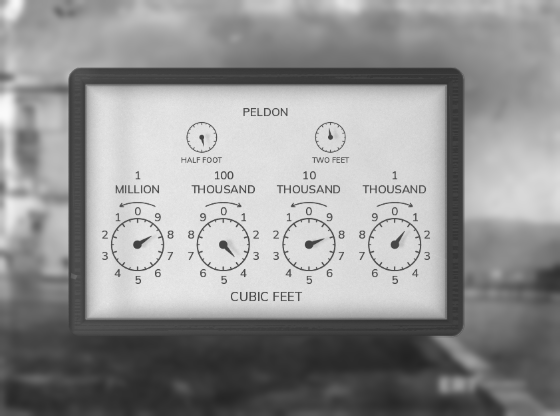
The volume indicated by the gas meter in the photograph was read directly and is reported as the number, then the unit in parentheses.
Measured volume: 838100 (ft³)
